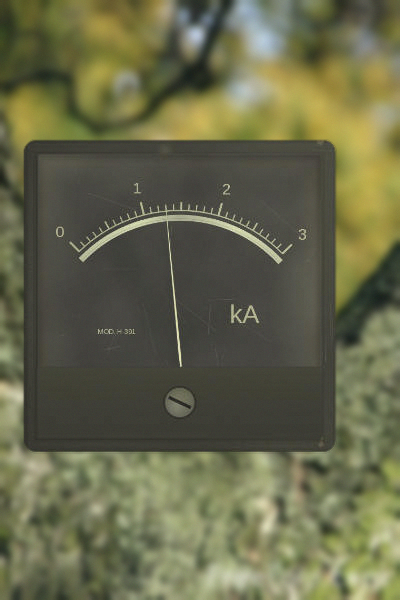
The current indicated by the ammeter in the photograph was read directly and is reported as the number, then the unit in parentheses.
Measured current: 1.3 (kA)
